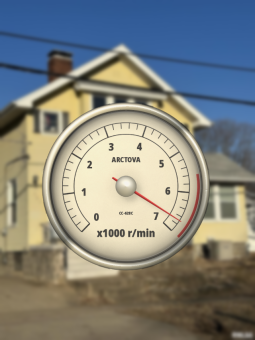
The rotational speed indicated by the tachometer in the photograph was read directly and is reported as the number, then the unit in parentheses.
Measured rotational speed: 6700 (rpm)
